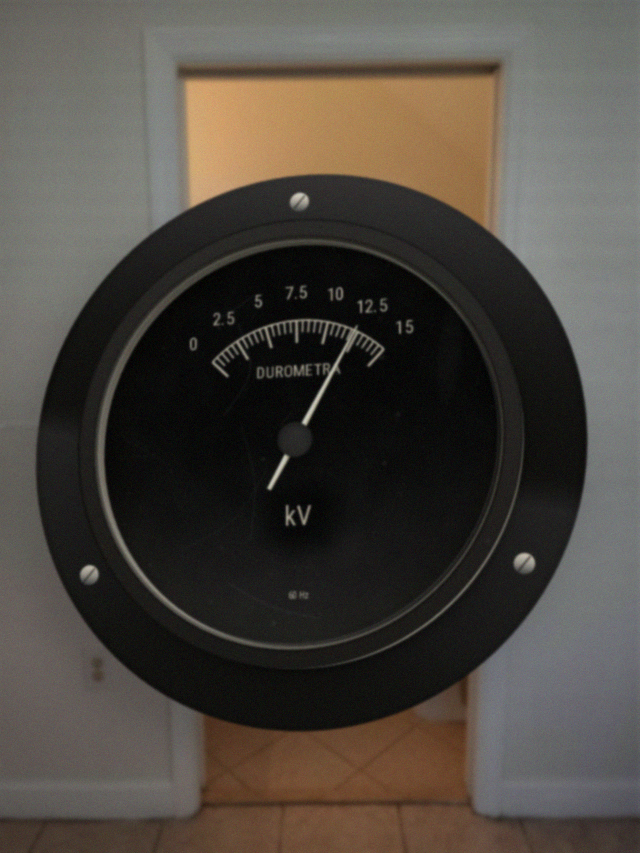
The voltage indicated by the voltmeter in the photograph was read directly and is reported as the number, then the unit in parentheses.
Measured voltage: 12.5 (kV)
